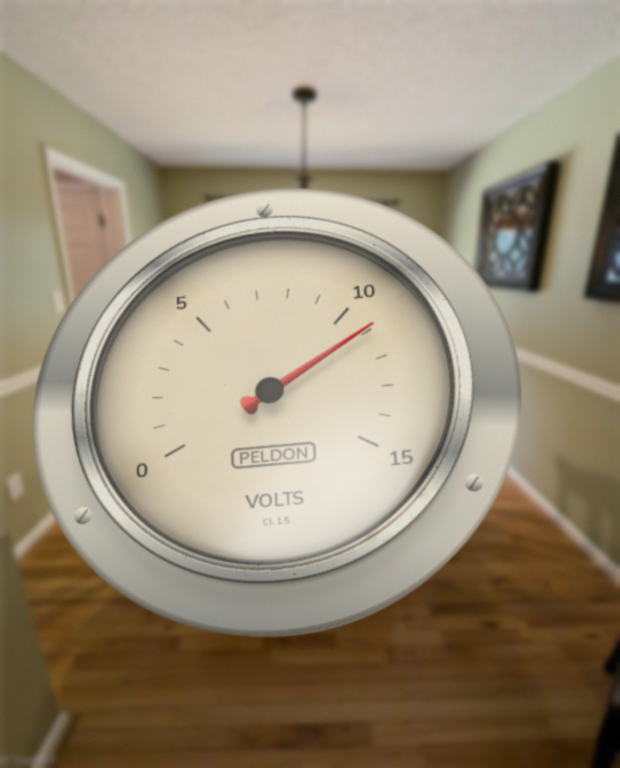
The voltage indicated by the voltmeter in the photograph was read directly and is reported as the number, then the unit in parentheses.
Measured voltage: 11 (V)
